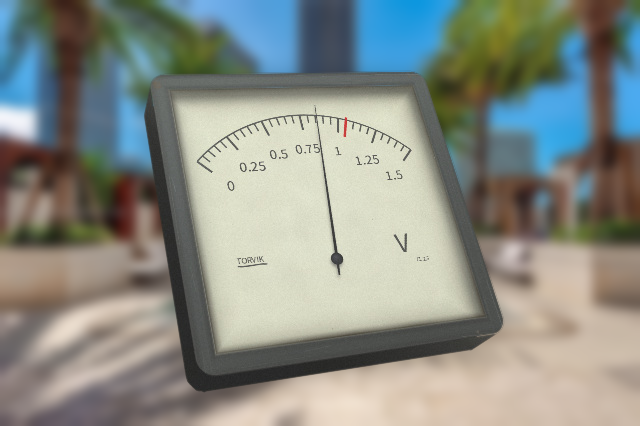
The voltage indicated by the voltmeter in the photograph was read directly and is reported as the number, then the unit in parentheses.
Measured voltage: 0.85 (V)
